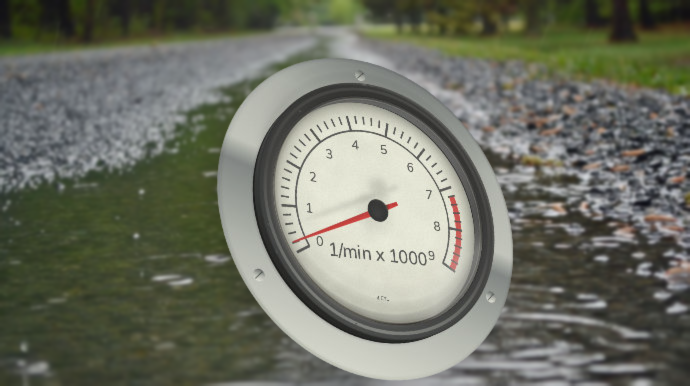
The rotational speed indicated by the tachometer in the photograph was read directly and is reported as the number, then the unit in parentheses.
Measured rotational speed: 200 (rpm)
